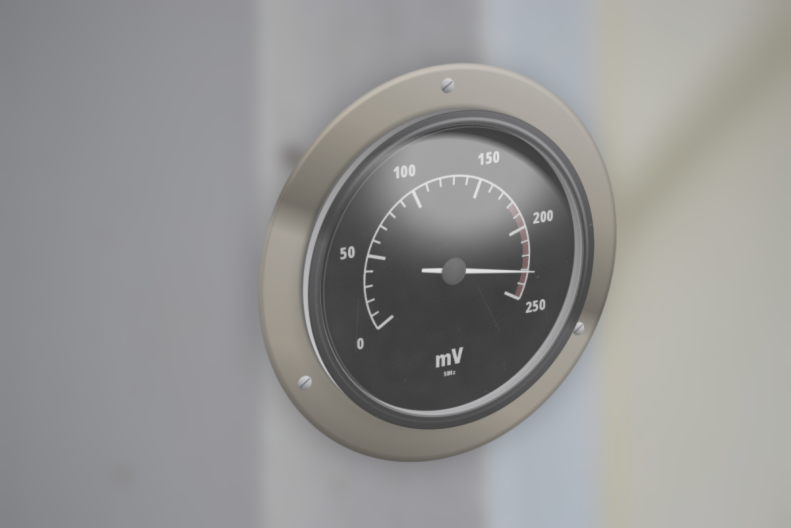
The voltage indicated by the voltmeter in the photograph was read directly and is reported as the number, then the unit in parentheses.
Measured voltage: 230 (mV)
